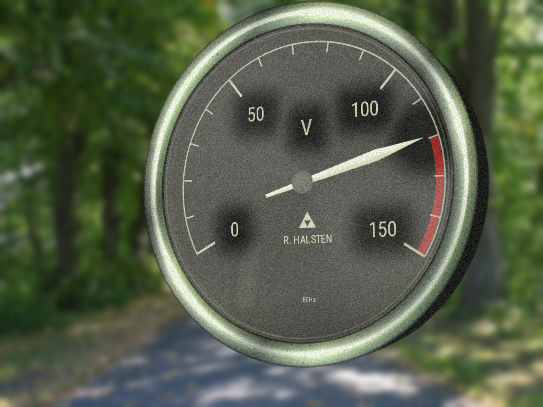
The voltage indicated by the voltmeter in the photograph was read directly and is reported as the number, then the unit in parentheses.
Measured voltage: 120 (V)
